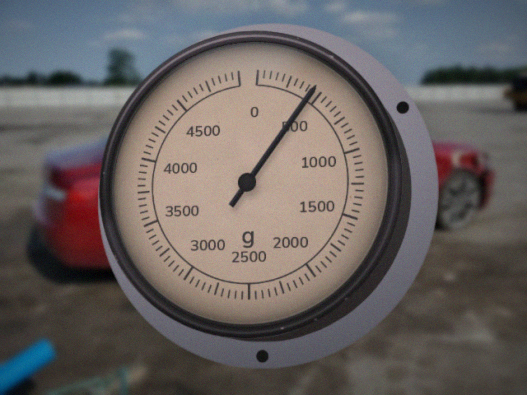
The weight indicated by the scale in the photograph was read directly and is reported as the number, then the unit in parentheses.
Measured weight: 450 (g)
